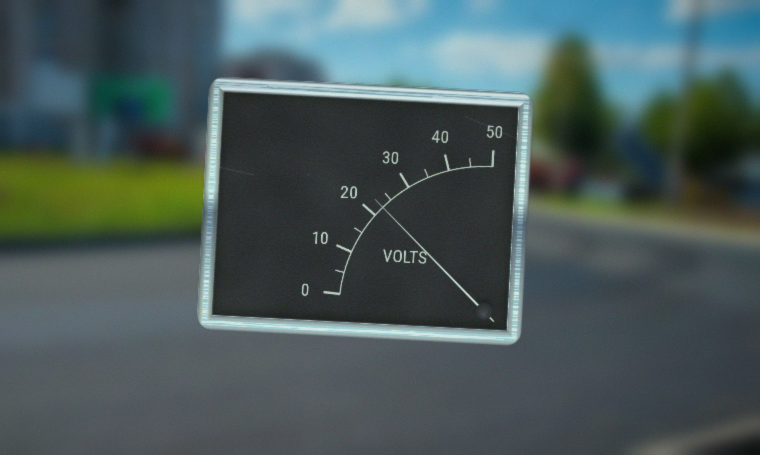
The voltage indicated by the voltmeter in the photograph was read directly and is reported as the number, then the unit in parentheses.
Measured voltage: 22.5 (V)
